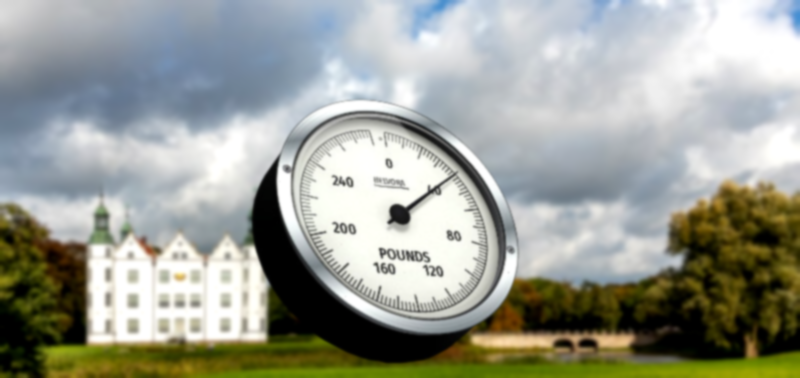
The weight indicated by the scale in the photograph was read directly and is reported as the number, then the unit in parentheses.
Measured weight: 40 (lb)
